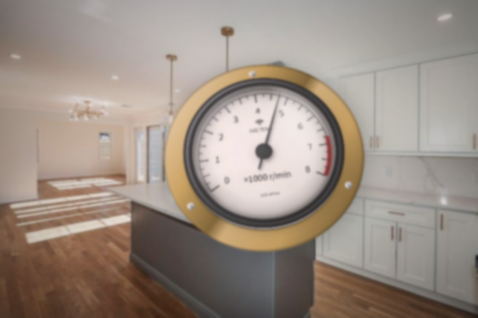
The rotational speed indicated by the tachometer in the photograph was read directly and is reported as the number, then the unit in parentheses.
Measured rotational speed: 4750 (rpm)
